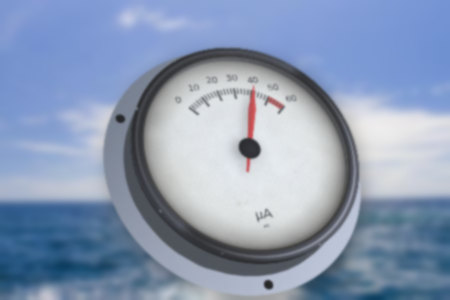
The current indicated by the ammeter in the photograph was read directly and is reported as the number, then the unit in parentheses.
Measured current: 40 (µA)
